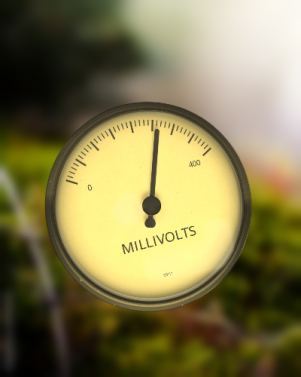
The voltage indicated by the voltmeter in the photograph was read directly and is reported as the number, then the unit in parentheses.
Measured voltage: 260 (mV)
